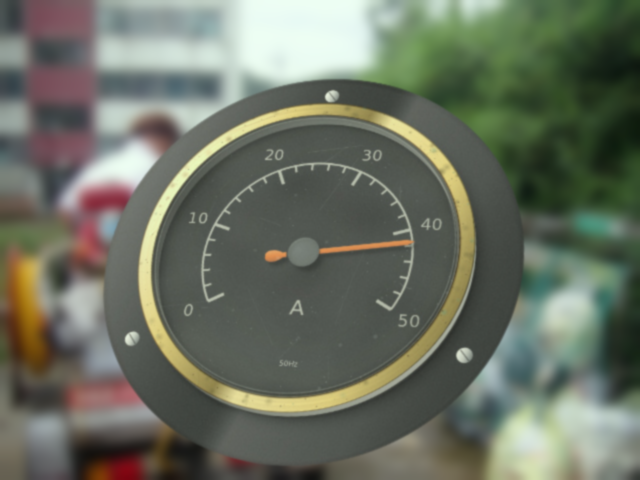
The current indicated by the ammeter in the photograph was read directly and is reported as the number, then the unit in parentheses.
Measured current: 42 (A)
